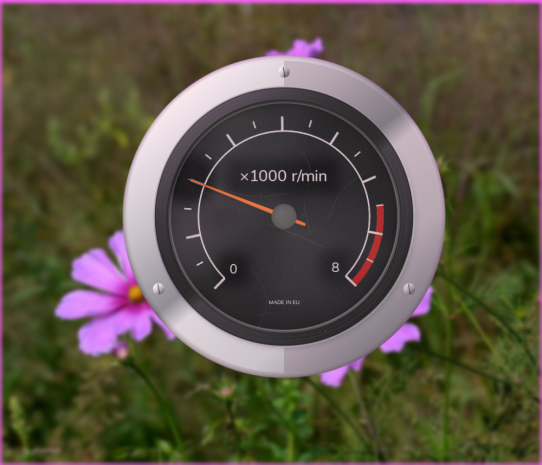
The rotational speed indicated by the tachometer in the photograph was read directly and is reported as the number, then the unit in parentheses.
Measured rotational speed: 2000 (rpm)
